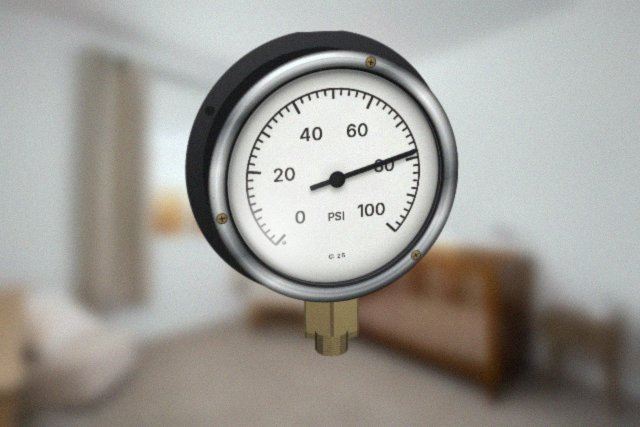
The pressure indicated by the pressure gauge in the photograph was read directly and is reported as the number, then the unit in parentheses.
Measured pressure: 78 (psi)
